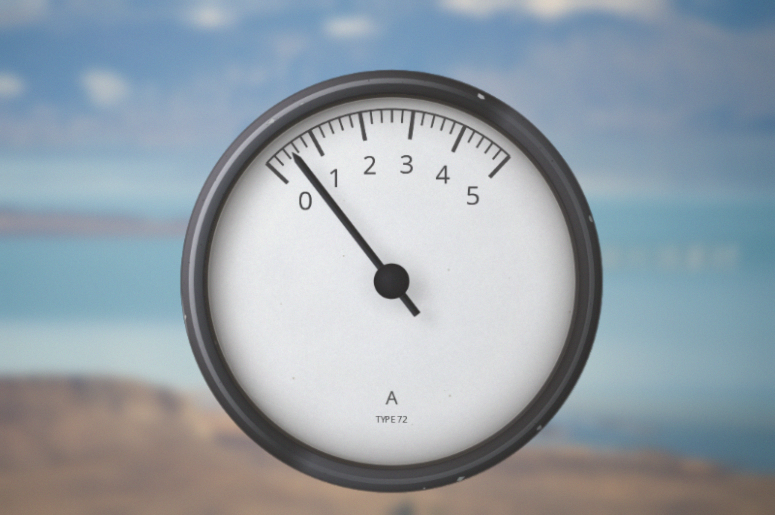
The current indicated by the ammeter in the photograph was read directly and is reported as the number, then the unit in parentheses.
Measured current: 0.5 (A)
